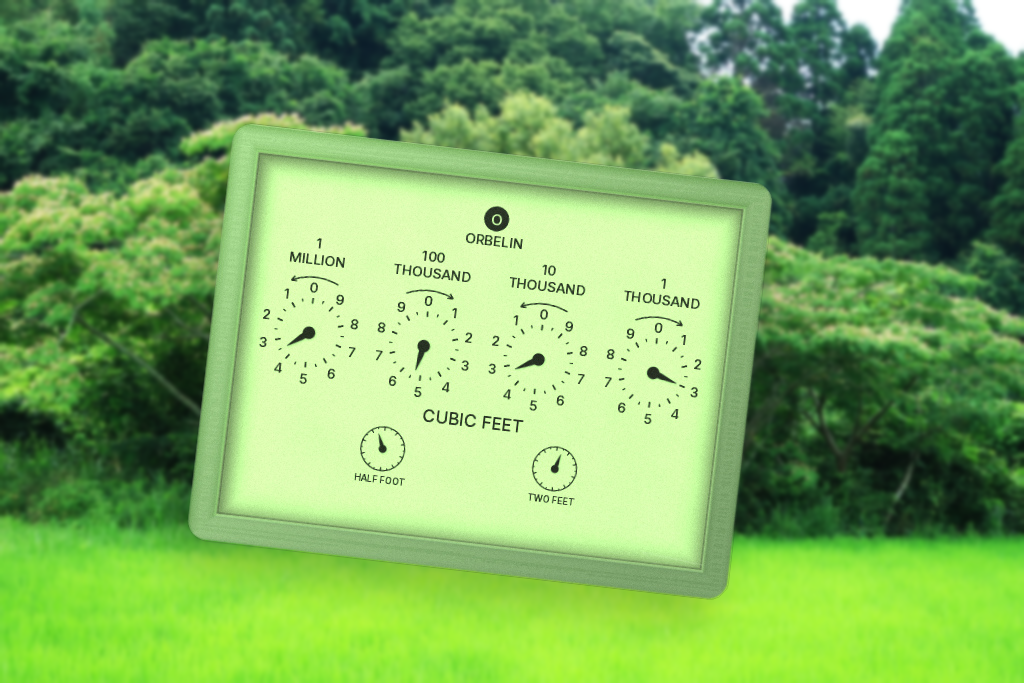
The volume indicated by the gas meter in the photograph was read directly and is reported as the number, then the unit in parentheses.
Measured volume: 353300 (ft³)
